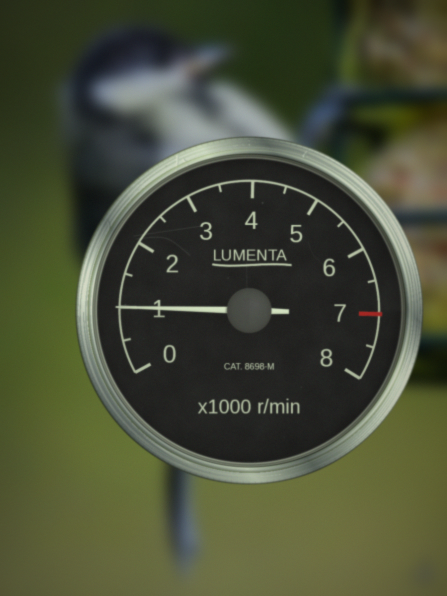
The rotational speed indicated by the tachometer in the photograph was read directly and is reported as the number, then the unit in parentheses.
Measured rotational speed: 1000 (rpm)
